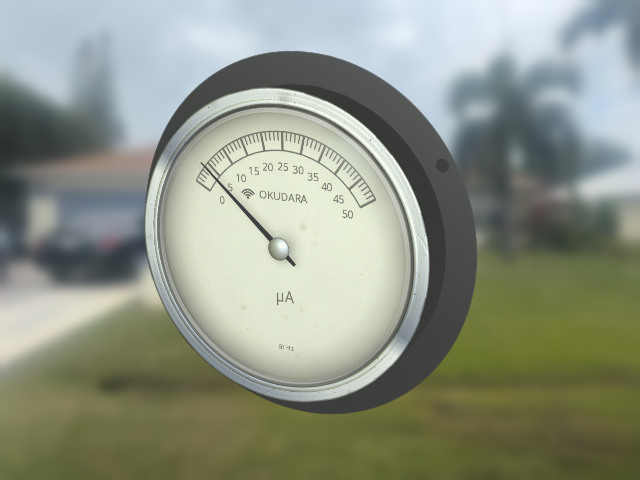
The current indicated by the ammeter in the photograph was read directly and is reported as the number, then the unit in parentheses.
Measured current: 5 (µA)
